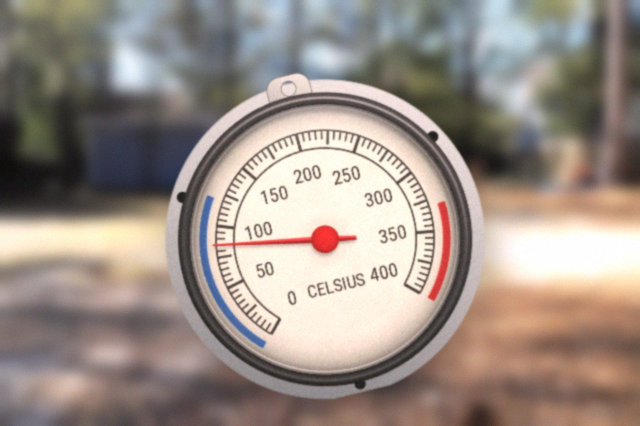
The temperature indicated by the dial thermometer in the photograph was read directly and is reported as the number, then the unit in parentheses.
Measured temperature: 85 (°C)
